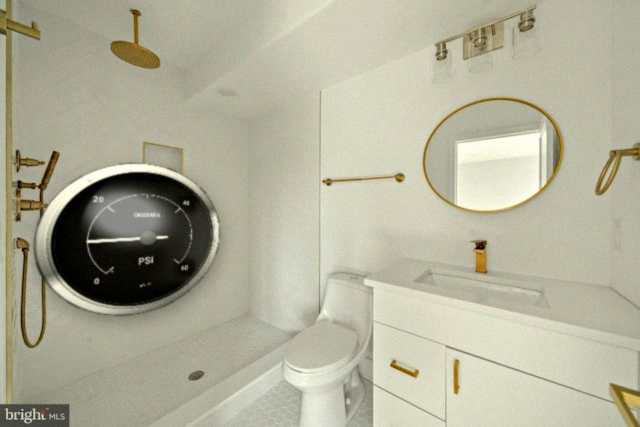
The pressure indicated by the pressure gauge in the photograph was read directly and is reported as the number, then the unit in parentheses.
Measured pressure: 10 (psi)
